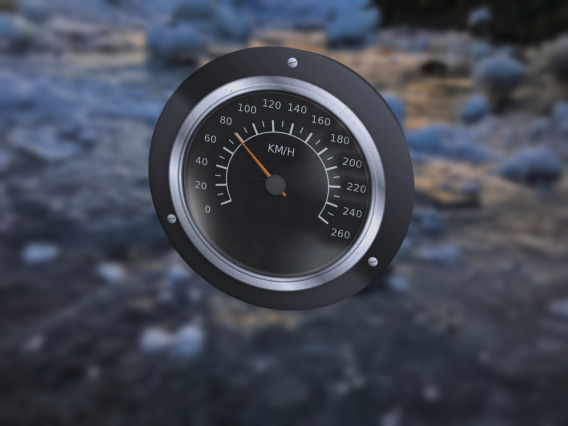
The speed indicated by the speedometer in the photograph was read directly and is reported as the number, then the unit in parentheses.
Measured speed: 80 (km/h)
